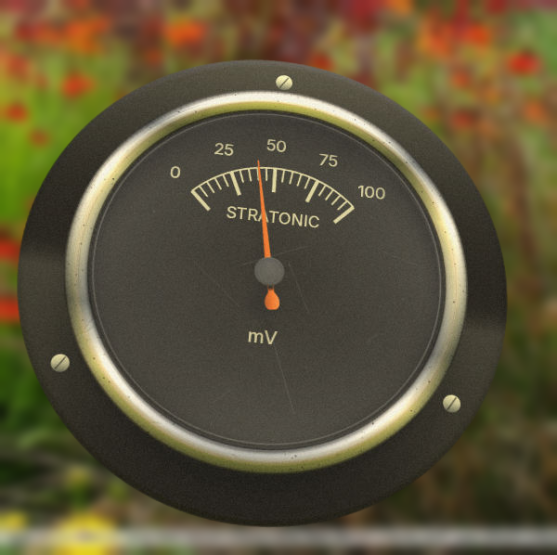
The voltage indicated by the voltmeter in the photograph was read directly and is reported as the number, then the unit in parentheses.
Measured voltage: 40 (mV)
